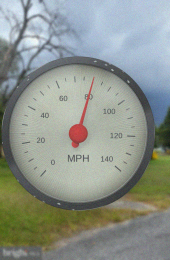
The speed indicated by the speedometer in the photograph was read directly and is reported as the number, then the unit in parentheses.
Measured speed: 80 (mph)
